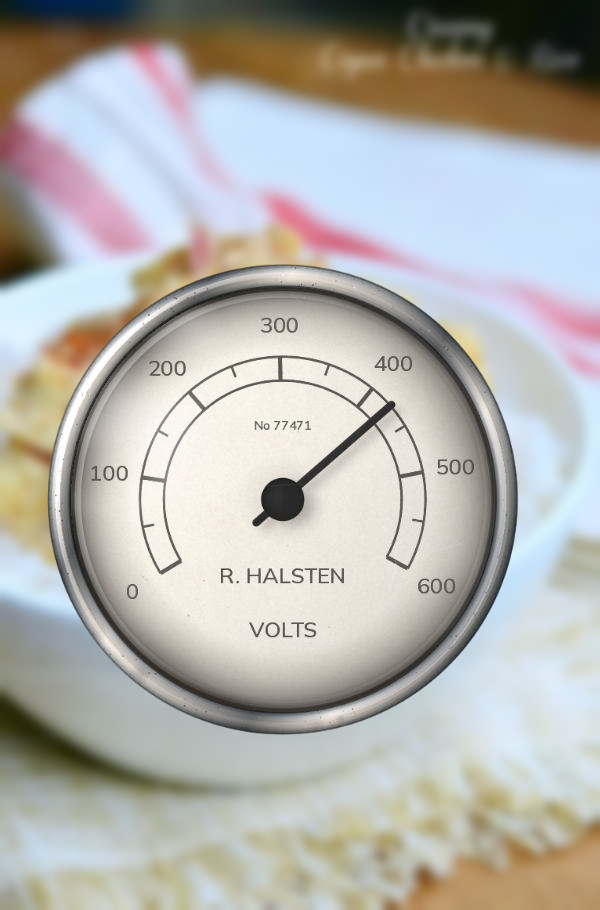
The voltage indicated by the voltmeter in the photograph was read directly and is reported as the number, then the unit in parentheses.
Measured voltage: 425 (V)
